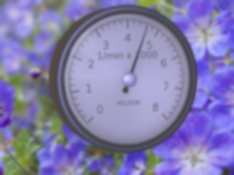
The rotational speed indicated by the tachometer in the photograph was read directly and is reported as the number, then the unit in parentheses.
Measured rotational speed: 4600 (rpm)
